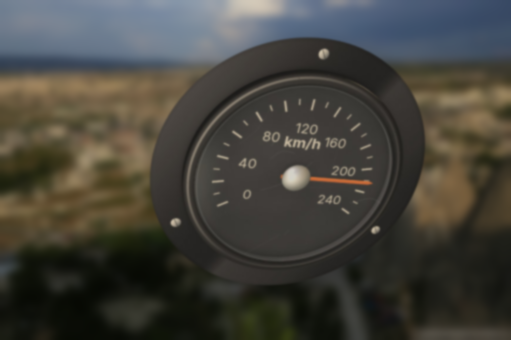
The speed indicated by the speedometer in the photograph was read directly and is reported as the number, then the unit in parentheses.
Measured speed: 210 (km/h)
